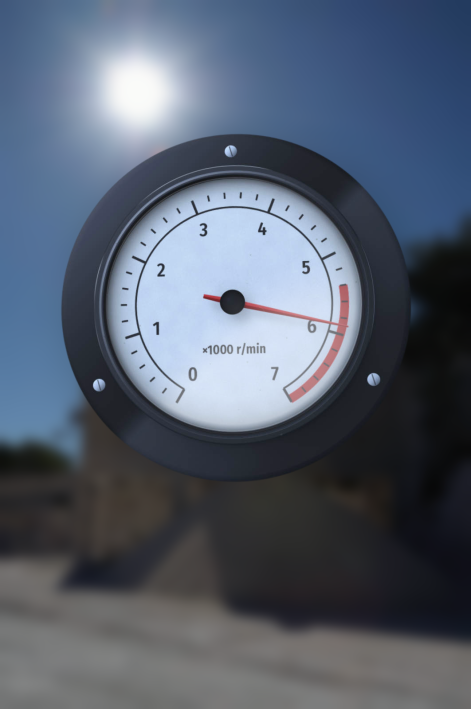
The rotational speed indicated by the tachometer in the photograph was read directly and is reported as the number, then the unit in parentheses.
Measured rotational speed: 5900 (rpm)
